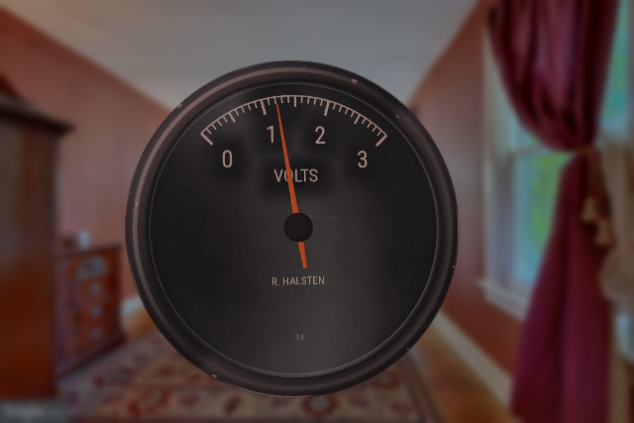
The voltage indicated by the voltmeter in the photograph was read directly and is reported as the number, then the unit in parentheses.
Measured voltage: 1.2 (V)
